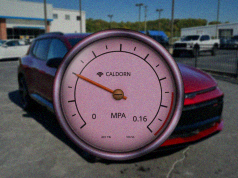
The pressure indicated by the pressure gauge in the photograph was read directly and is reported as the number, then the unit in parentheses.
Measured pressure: 0.04 (MPa)
